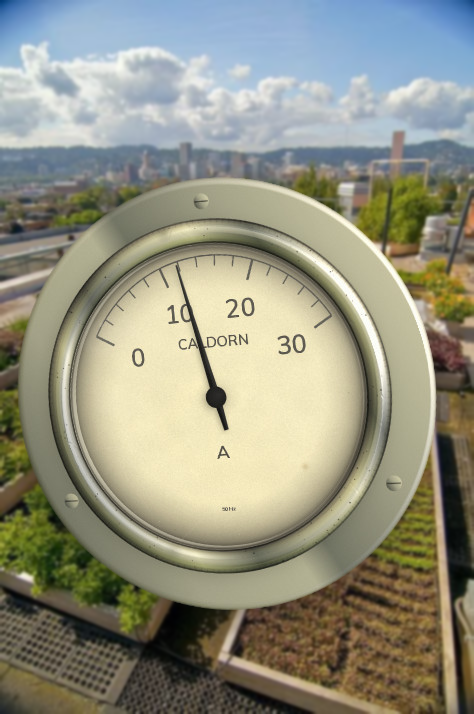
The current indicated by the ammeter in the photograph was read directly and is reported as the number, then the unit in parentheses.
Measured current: 12 (A)
